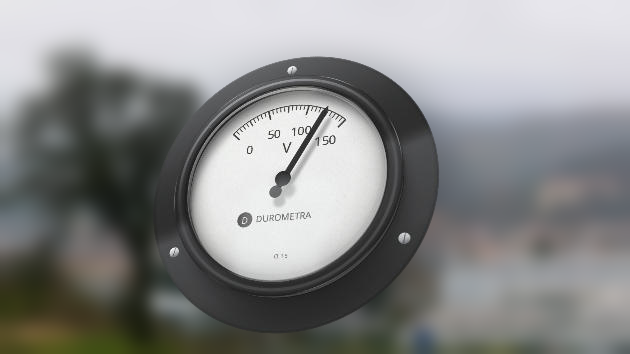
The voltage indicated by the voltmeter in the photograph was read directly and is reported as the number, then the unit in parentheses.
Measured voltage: 125 (V)
